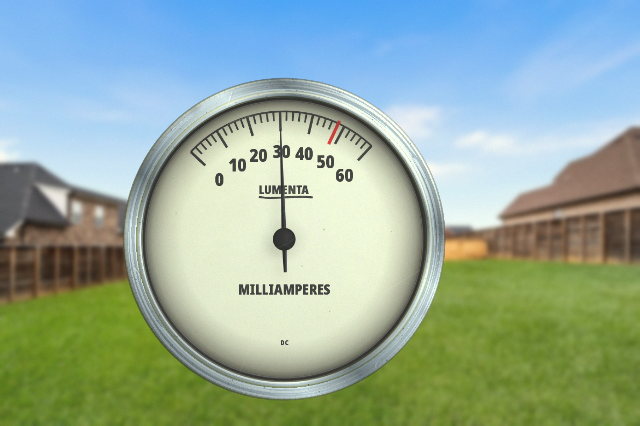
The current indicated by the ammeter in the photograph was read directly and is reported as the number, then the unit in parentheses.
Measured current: 30 (mA)
